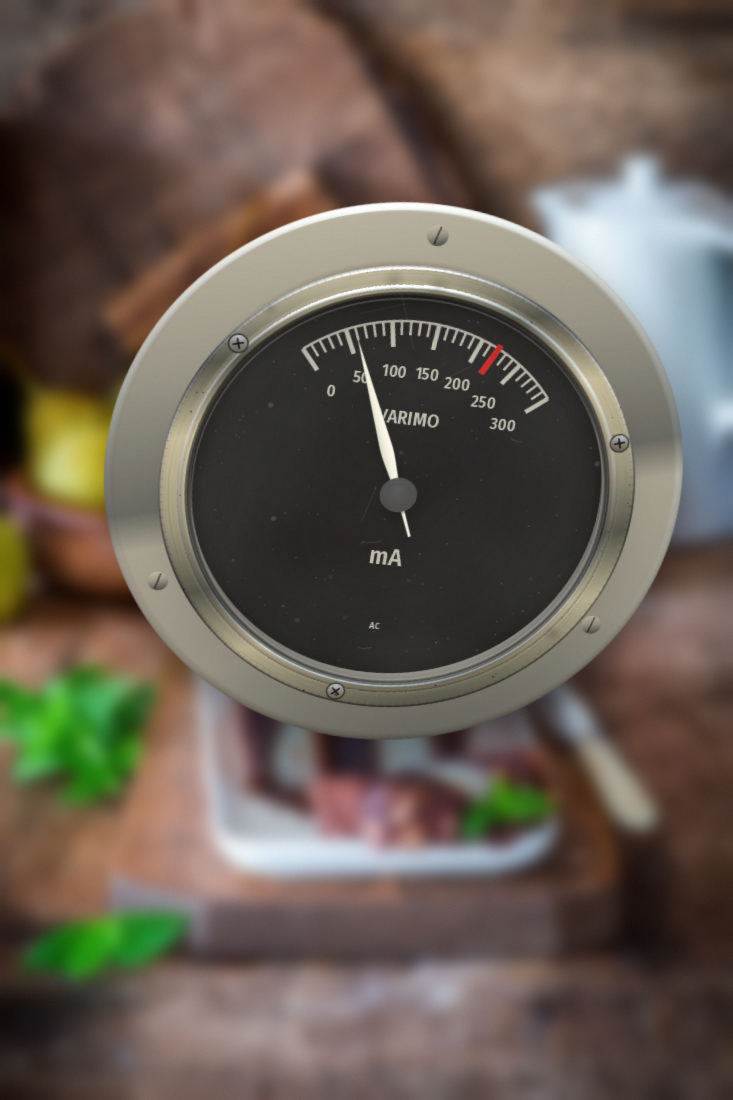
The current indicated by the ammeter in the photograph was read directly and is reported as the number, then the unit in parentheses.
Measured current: 60 (mA)
